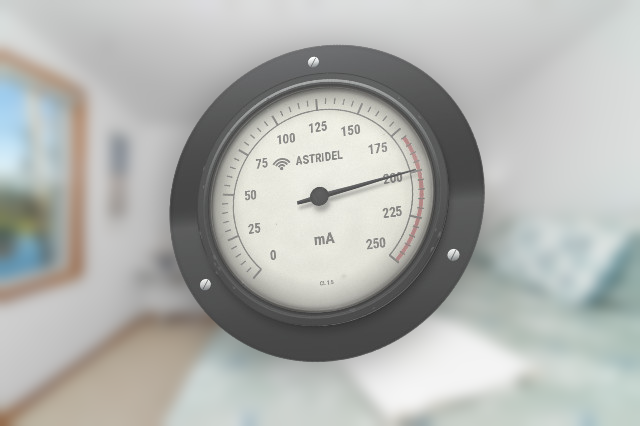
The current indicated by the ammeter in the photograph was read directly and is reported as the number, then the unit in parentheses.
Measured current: 200 (mA)
